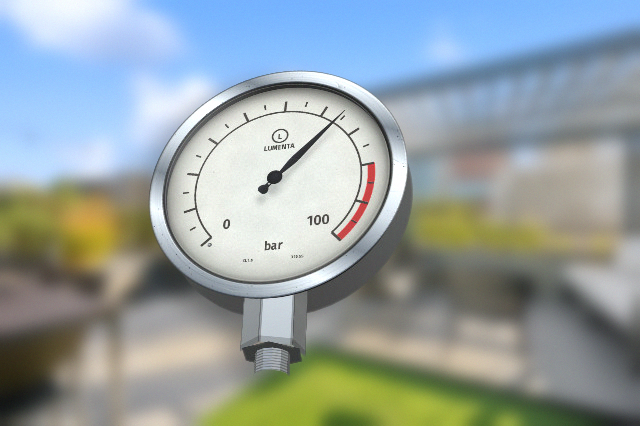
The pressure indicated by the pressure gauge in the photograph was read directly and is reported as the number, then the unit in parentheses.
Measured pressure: 65 (bar)
